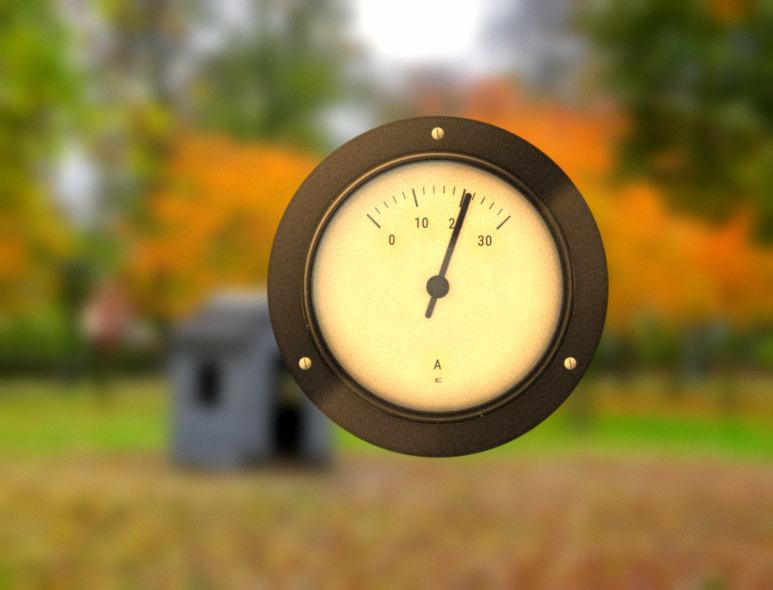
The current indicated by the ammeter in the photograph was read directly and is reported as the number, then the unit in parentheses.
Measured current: 21 (A)
